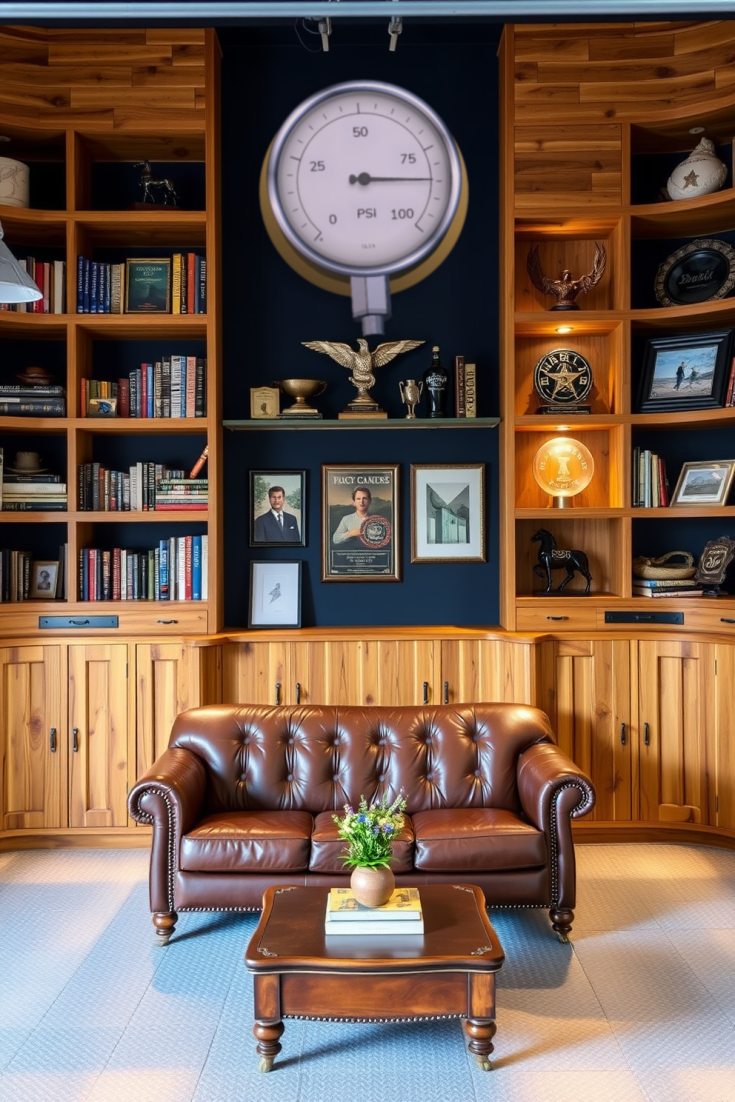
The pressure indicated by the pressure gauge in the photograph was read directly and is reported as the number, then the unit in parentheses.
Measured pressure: 85 (psi)
